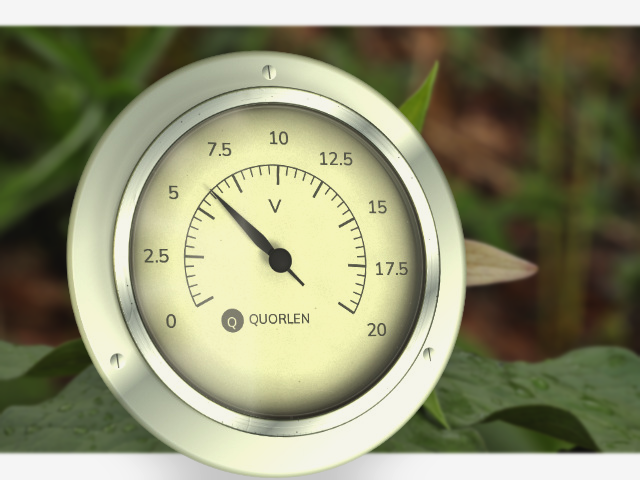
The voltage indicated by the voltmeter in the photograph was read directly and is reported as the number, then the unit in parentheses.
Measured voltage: 6 (V)
